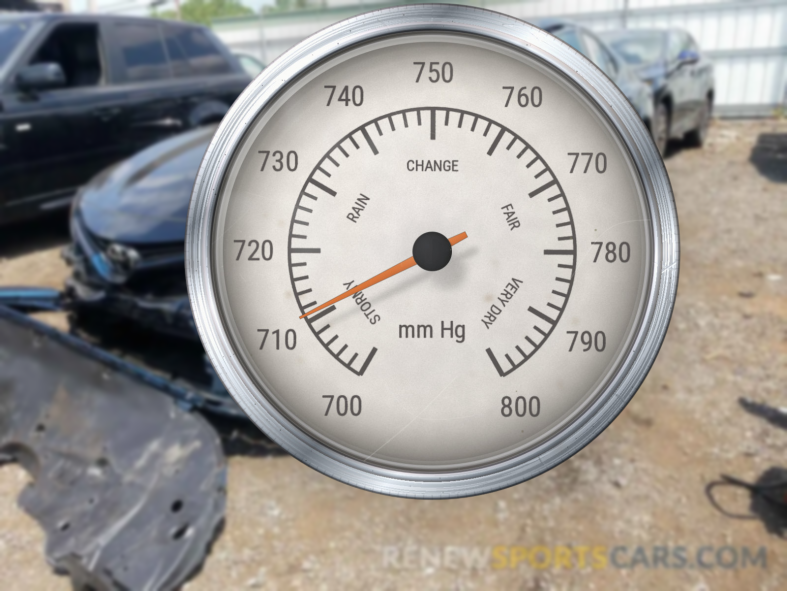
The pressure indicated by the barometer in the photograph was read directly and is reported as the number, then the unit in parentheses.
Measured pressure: 711 (mmHg)
